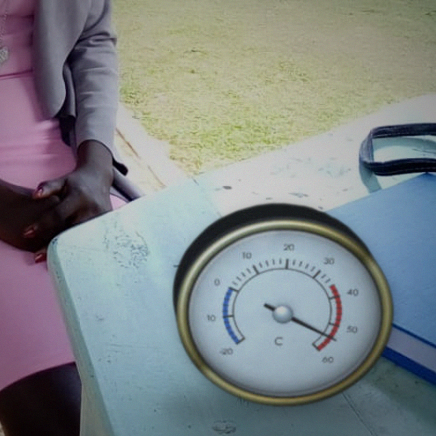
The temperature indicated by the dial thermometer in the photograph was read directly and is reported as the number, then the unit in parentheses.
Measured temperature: 54 (°C)
